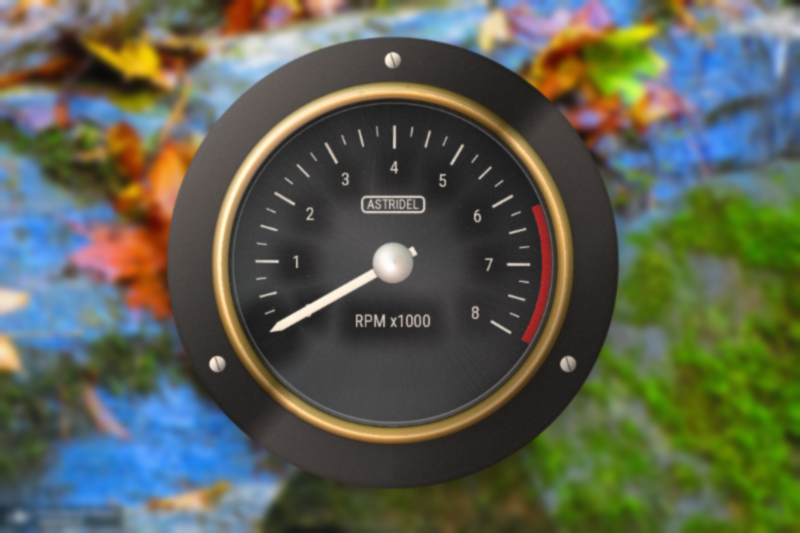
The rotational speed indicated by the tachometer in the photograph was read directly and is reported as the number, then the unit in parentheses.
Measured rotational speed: 0 (rpm)
